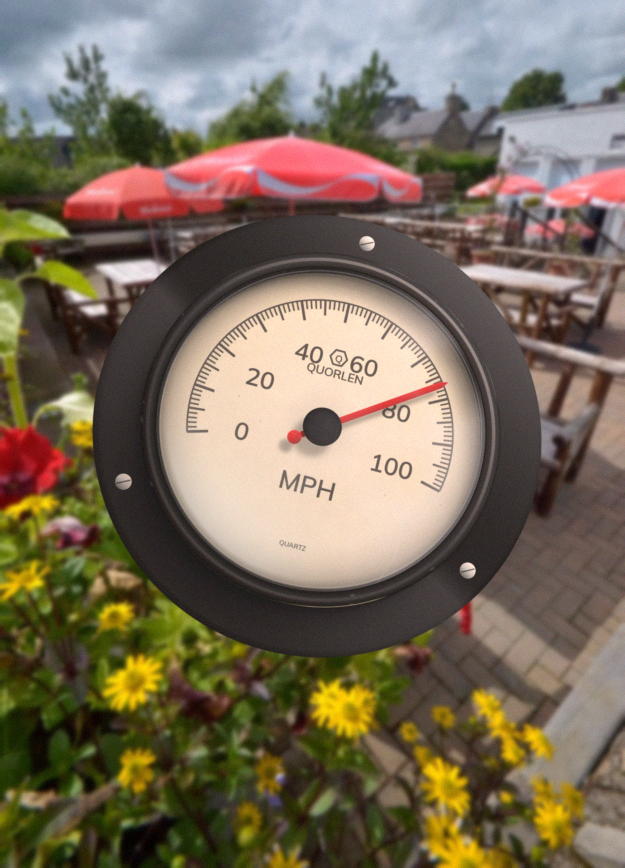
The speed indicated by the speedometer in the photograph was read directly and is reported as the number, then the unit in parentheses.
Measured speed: 77 (mph)
